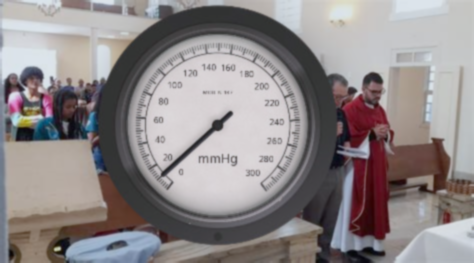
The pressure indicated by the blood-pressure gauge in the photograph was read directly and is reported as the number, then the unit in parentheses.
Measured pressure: 10 (mmHg)
